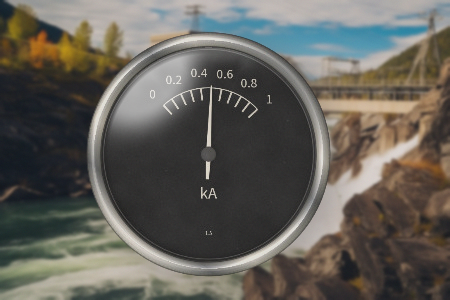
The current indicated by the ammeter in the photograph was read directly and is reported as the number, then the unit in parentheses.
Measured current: 0.5 (kA)
